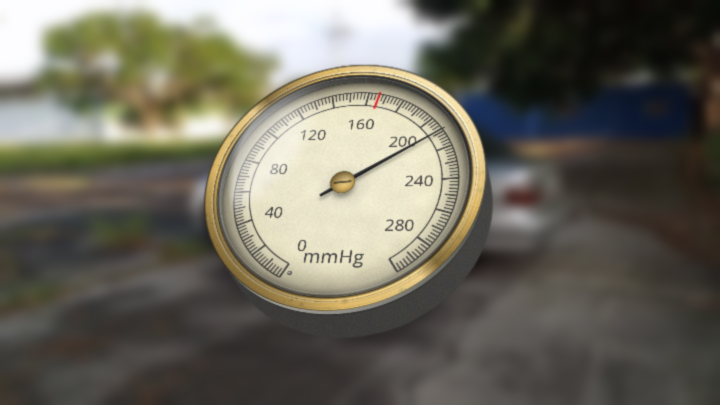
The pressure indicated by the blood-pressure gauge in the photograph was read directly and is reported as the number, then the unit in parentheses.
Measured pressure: 210 (mmHg)
